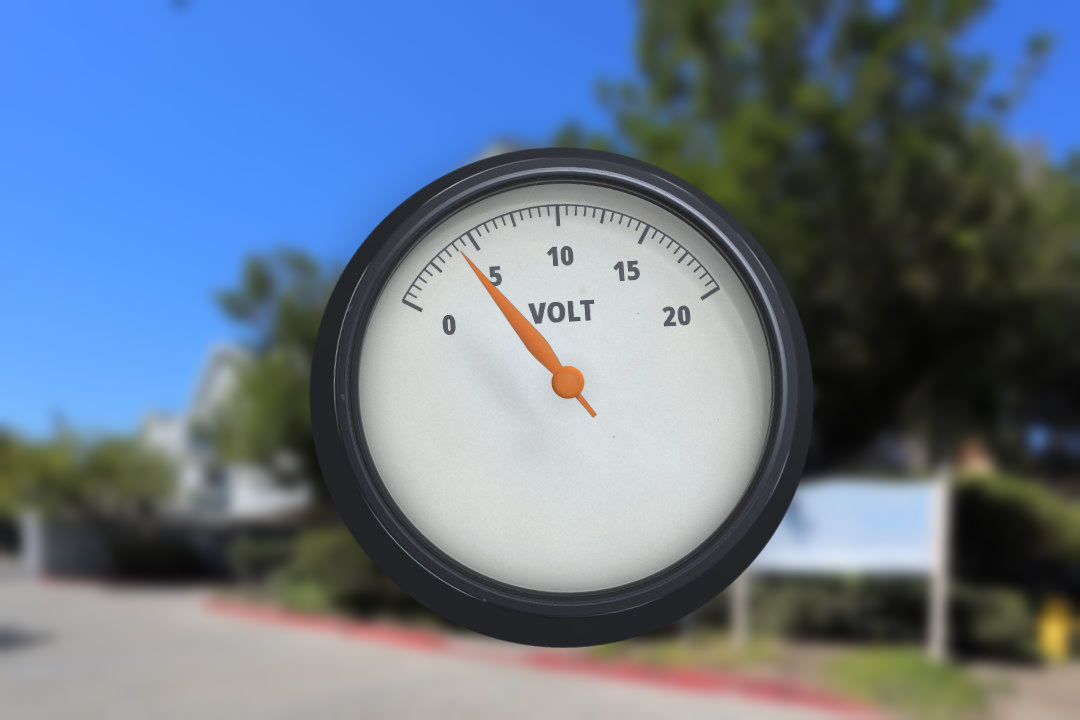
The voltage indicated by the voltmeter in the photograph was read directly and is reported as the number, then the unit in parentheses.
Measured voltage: 4 (V)
